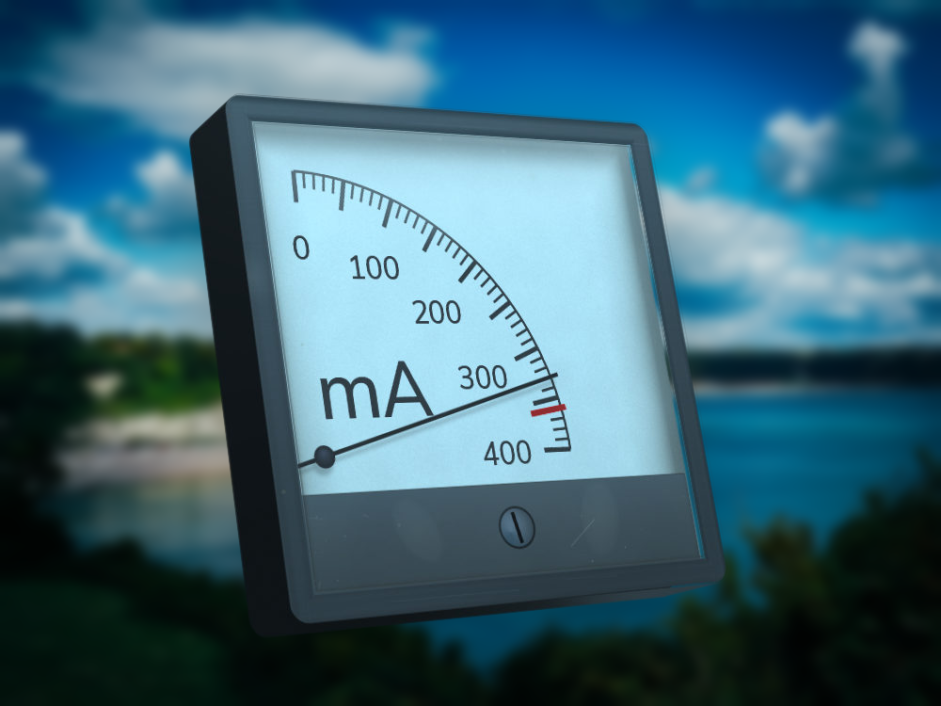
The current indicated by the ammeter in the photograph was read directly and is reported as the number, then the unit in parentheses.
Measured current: 330 (mA)
